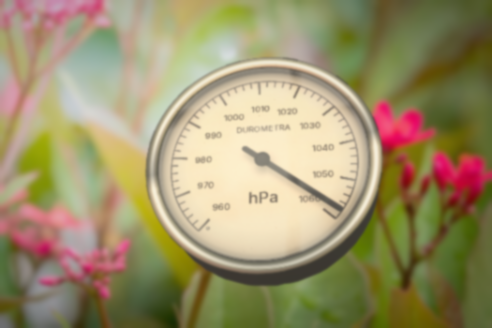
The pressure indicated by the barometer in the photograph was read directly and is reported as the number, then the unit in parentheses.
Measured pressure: 1058 (hPa)
